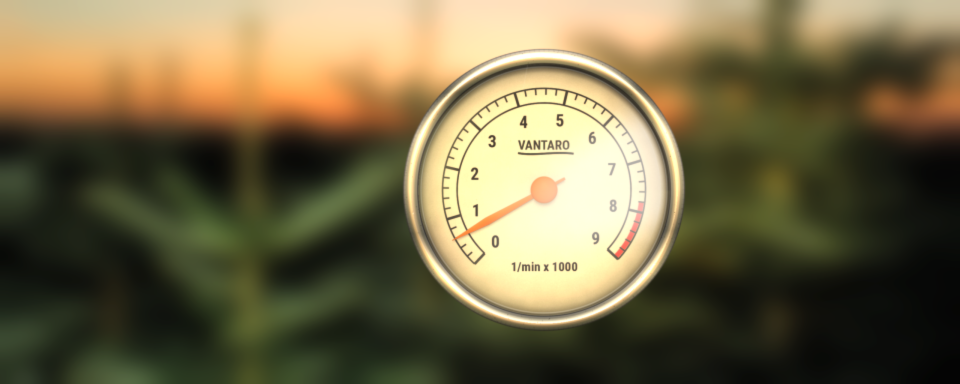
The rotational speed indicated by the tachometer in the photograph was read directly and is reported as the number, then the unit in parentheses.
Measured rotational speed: 600 (rpm)
